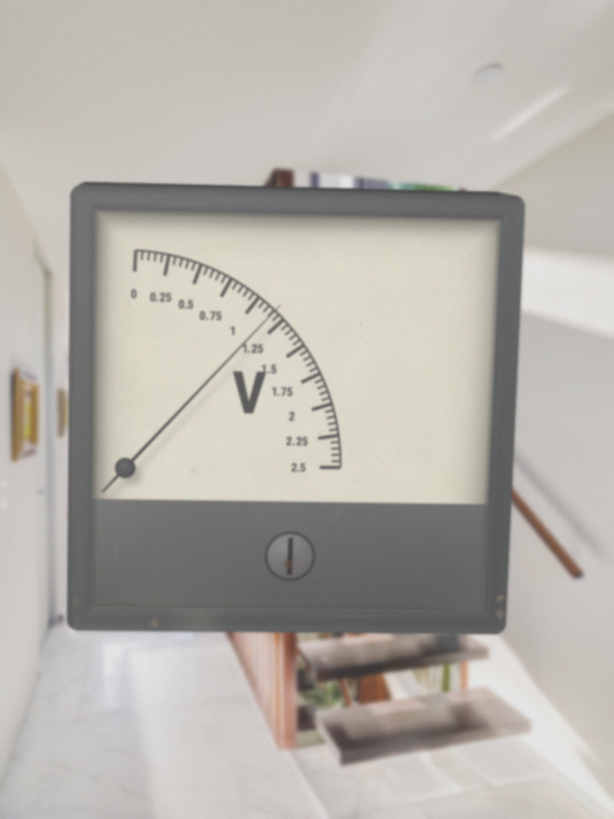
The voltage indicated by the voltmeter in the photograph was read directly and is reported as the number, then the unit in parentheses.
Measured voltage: 1.15 (V)
